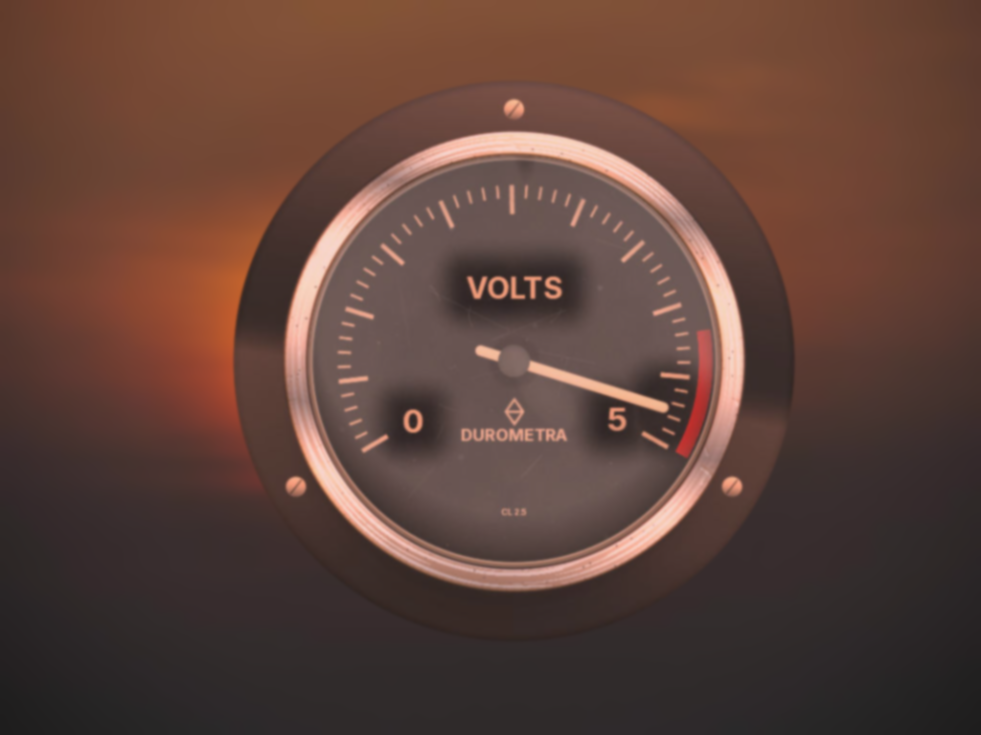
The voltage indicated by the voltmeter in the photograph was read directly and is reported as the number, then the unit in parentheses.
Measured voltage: 4.75 (V)
